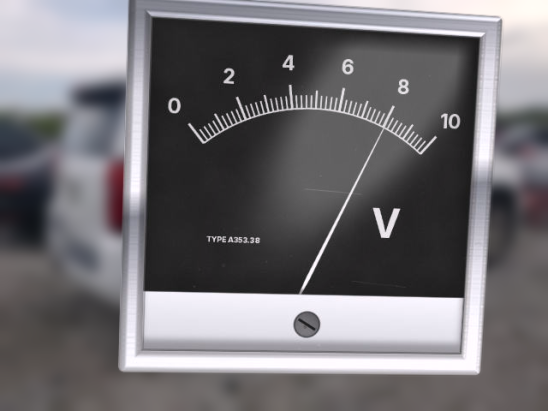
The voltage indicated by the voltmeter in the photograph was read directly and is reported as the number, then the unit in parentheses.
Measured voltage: 8 (V)
